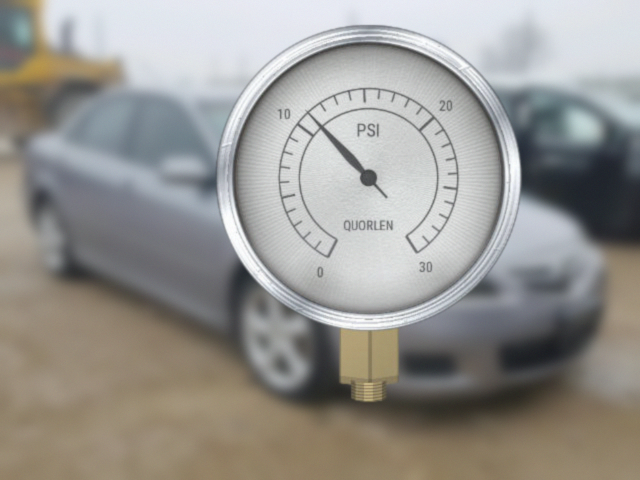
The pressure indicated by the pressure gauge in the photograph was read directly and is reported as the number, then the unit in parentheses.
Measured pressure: 11 (psi)
